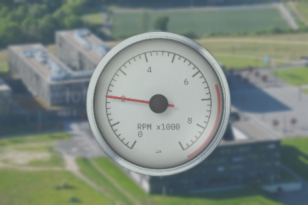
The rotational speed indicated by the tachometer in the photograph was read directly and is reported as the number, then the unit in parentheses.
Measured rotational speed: 2000 (rpm)
